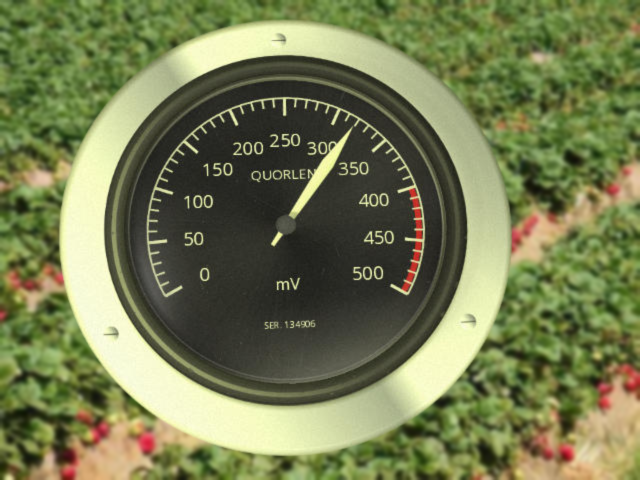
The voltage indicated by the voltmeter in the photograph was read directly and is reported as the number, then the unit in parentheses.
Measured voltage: 320 (mV)
